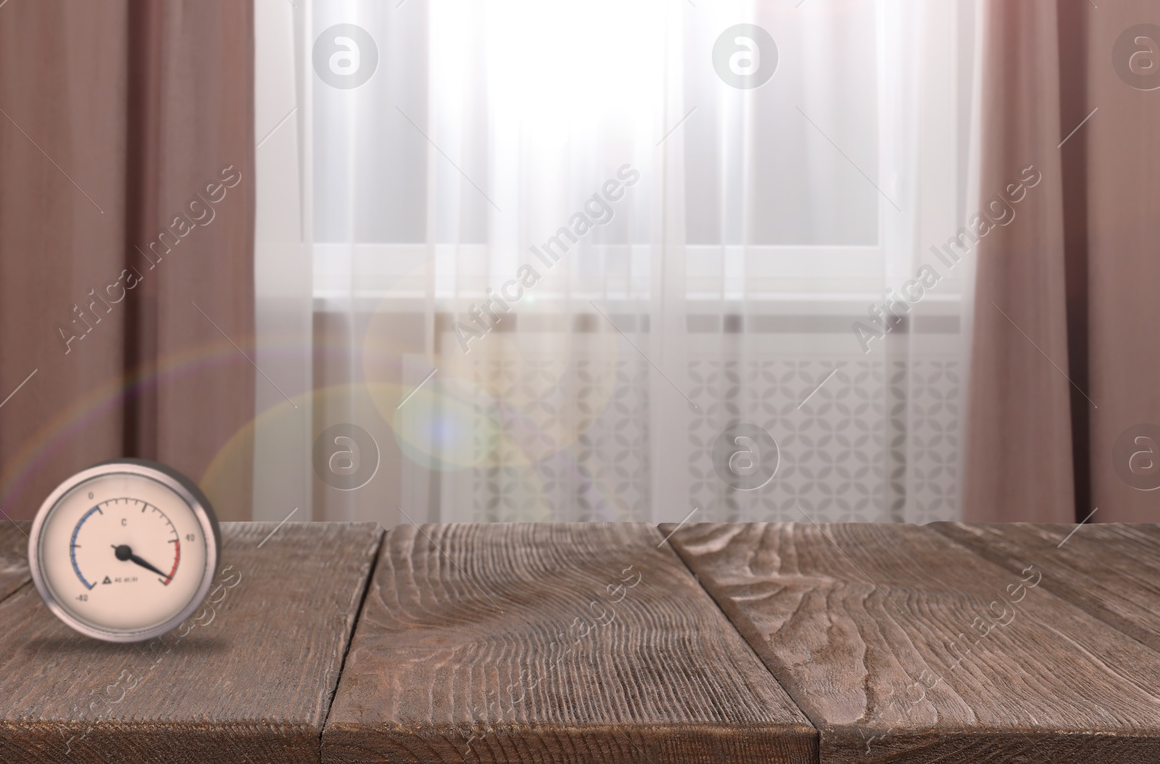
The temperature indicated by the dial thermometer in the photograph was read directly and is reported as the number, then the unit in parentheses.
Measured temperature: 56 (°C)
